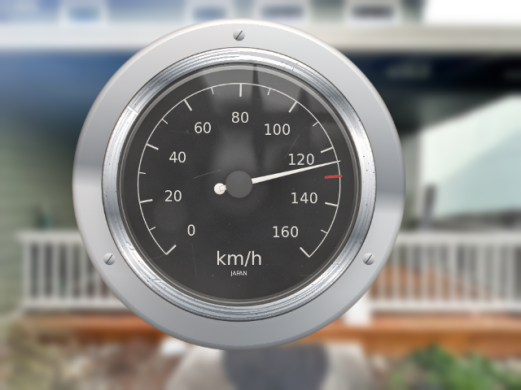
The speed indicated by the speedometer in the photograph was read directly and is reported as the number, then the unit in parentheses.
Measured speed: 125 (km/h)
